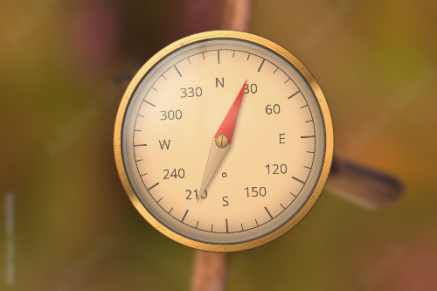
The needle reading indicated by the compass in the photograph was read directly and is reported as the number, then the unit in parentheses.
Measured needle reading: 25 (°)
